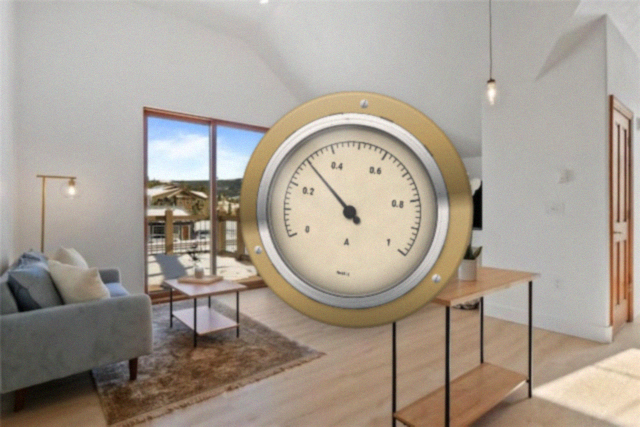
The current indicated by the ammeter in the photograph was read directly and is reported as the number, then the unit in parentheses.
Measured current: 0.3 (A)
